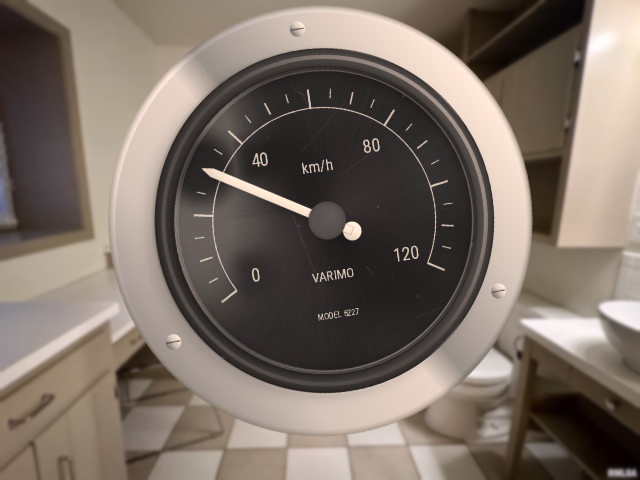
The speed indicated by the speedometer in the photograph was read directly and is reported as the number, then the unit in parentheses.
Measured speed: 30 (km/h)
